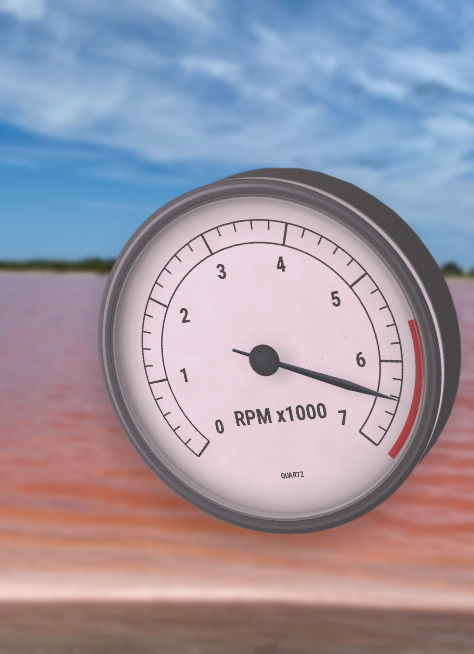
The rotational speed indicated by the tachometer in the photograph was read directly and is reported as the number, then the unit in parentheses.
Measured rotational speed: 6400 (rpm)
